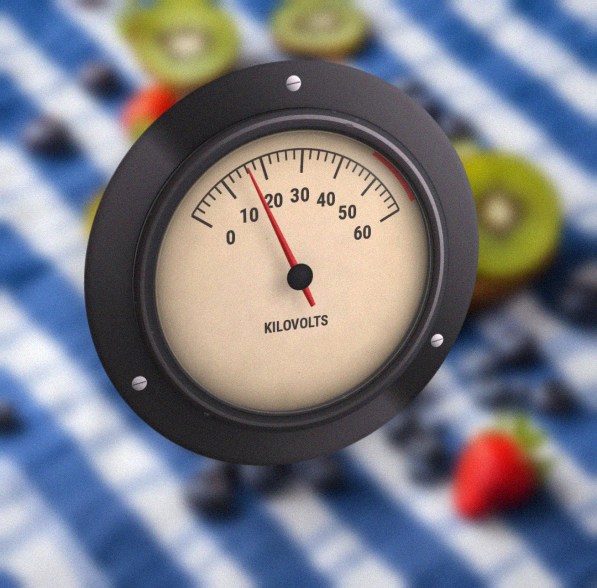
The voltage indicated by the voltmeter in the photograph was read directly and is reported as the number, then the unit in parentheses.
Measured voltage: 16 (kV)
